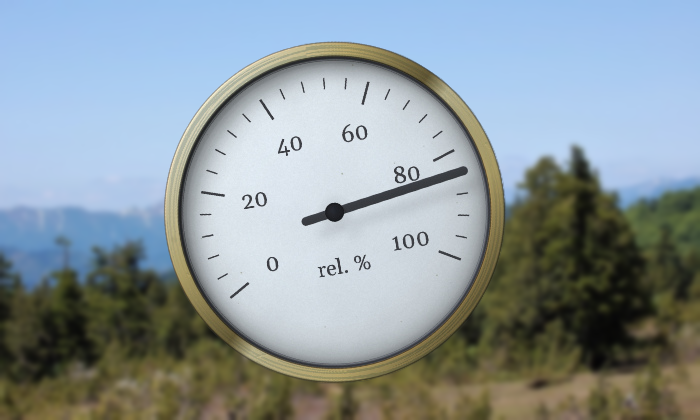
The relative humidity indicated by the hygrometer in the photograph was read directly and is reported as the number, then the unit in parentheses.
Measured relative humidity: 84 (%)
